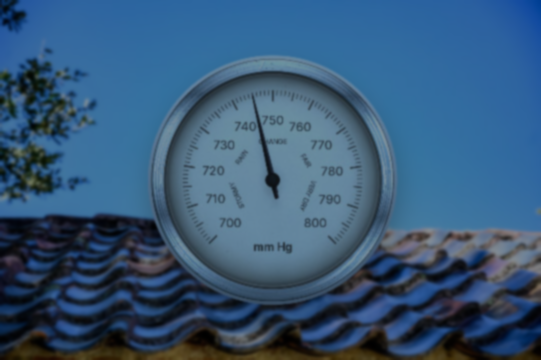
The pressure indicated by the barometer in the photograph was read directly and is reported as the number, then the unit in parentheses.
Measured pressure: 745 (mmHg)
